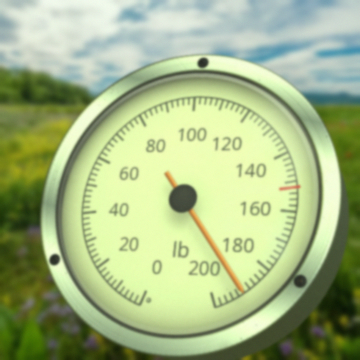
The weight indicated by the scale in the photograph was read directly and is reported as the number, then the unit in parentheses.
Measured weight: 190 (lb)
